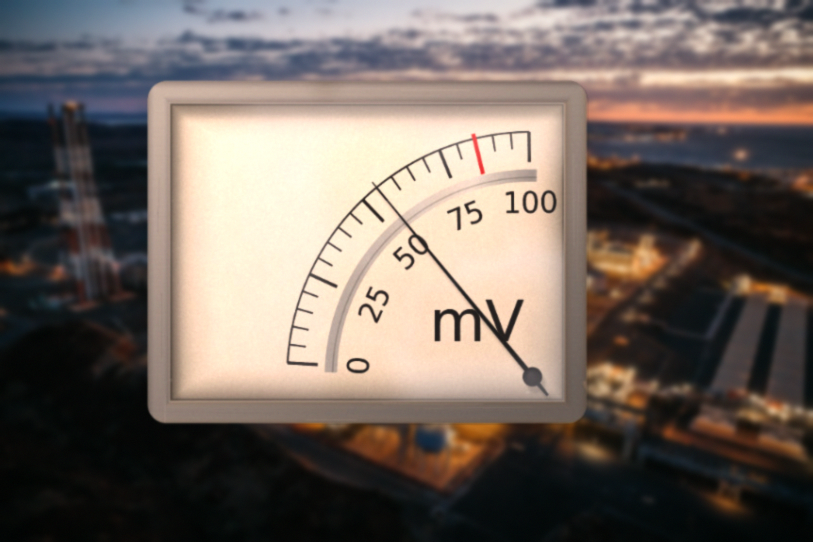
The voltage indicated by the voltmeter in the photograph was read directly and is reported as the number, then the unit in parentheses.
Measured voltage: 55 (mV)
